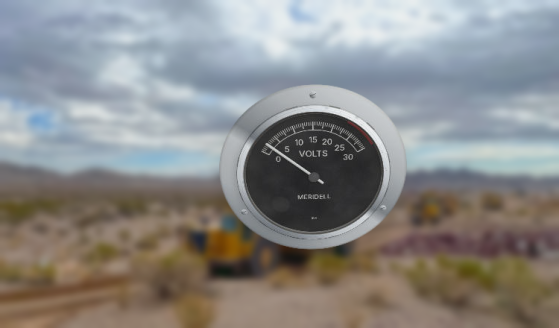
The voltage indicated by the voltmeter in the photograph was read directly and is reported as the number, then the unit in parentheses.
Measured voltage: 2.5 (V)
